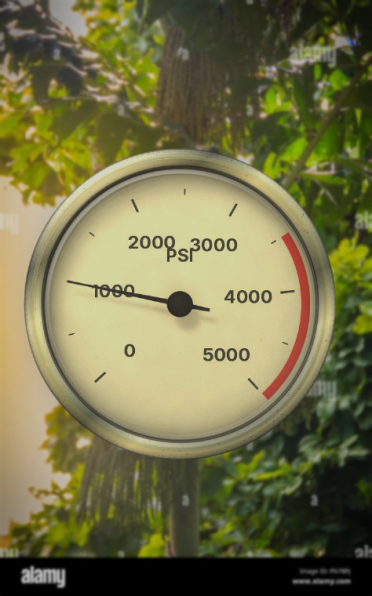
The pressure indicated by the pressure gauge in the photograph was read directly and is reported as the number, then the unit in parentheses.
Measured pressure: 1000 (psi)
